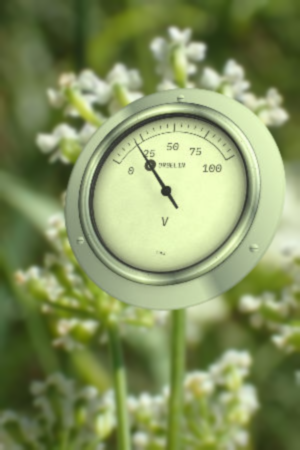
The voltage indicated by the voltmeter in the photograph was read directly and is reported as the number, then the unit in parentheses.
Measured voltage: 20 (V)
